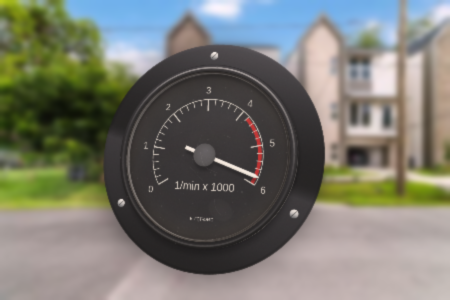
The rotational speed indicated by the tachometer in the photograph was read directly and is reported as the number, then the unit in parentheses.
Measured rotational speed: 5800 (rpm)
